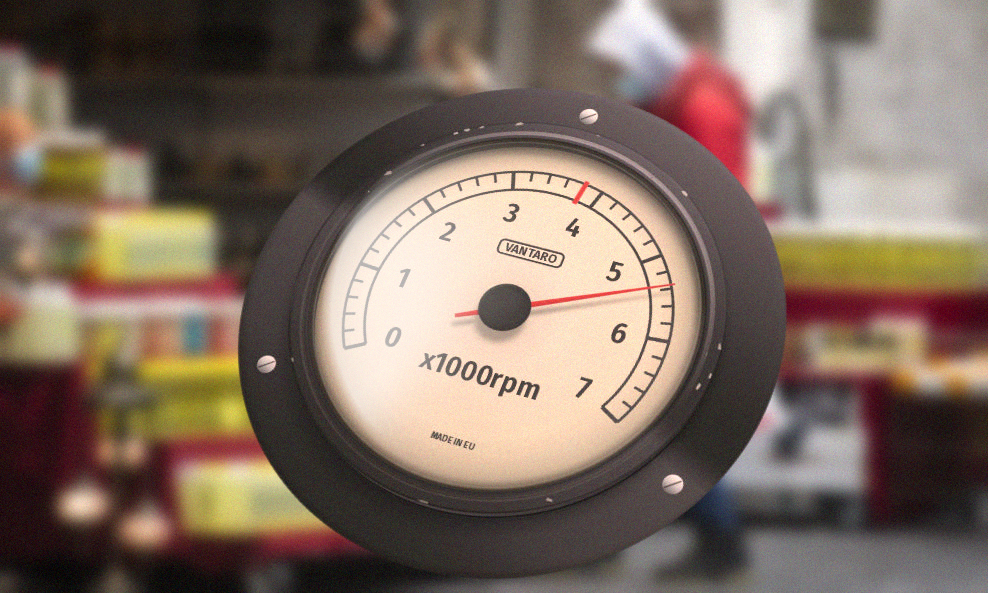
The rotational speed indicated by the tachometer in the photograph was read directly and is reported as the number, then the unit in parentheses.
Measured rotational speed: 5400 (rpm)
